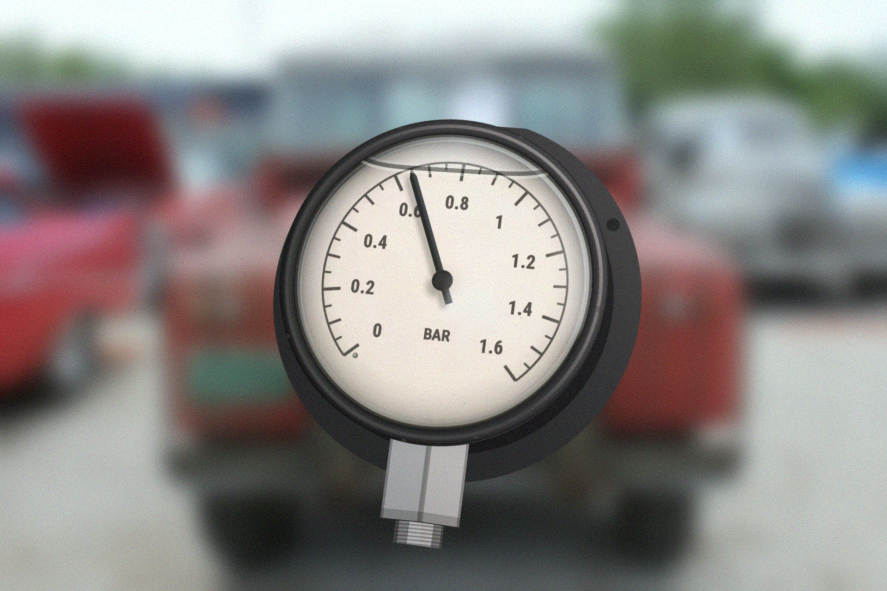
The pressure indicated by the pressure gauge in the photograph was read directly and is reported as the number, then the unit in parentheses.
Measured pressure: 0.65 (bar)
